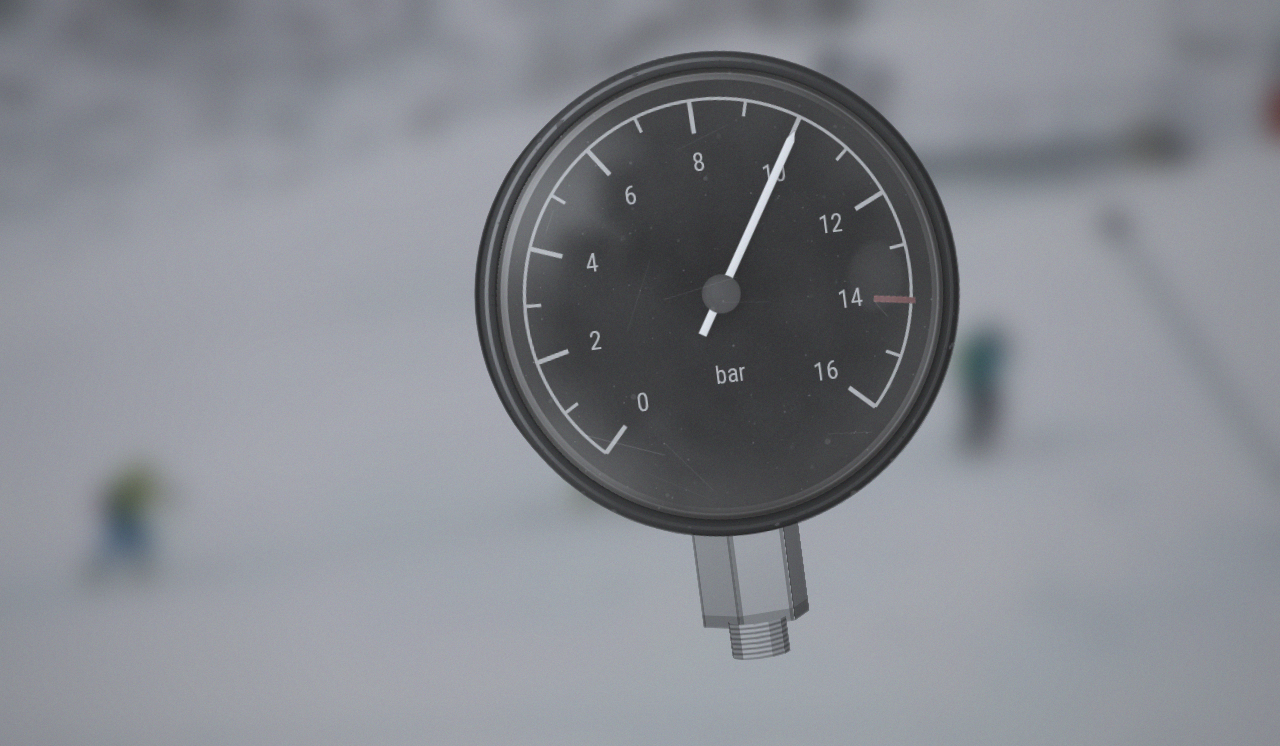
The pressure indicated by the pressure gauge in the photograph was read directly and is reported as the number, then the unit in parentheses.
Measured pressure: 10 (bar)
